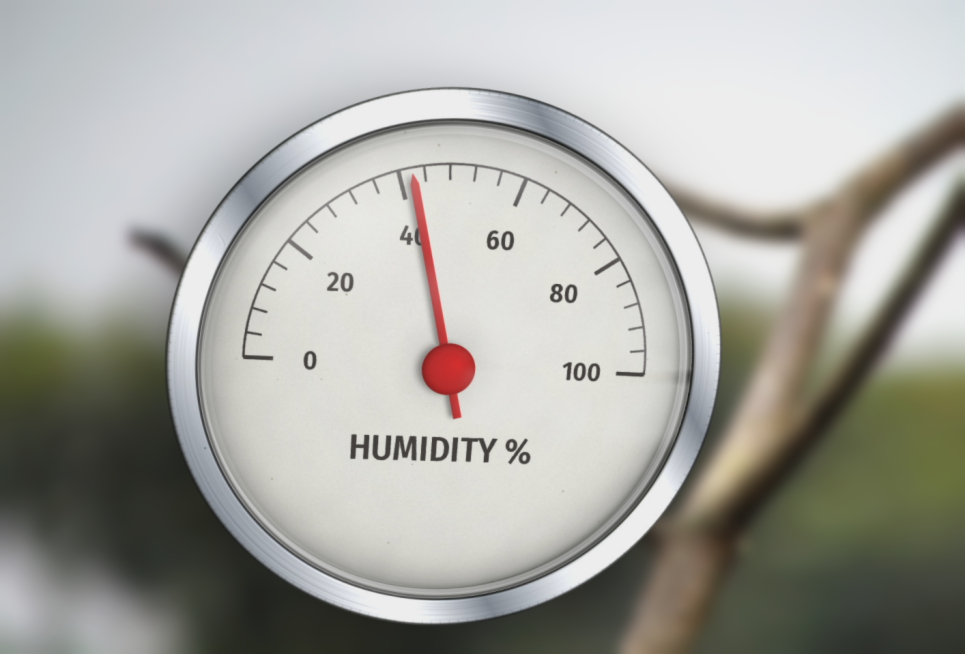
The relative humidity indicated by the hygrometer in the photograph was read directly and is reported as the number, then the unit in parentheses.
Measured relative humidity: 42 (%)
